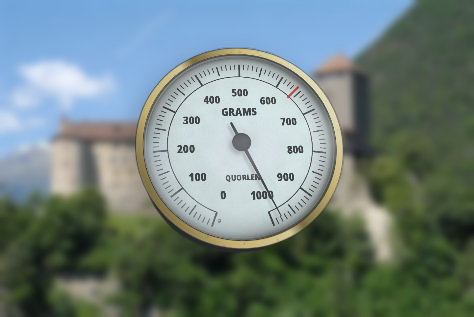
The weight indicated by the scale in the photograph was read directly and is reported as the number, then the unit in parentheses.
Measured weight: 980 (g)
